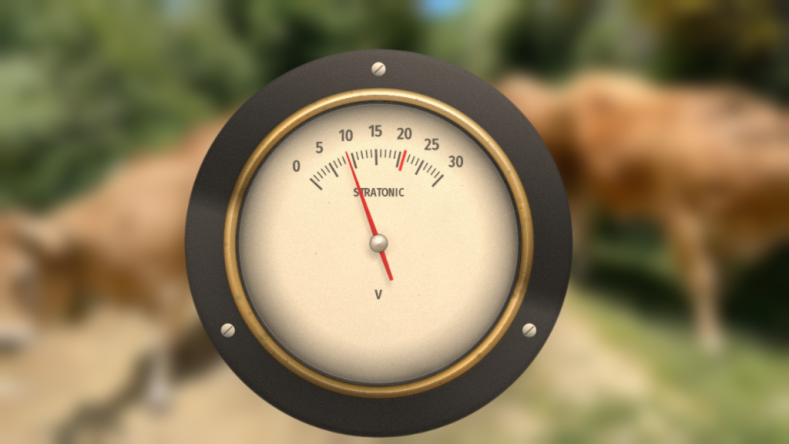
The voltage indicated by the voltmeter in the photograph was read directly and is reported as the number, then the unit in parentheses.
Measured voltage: 9 (V)
